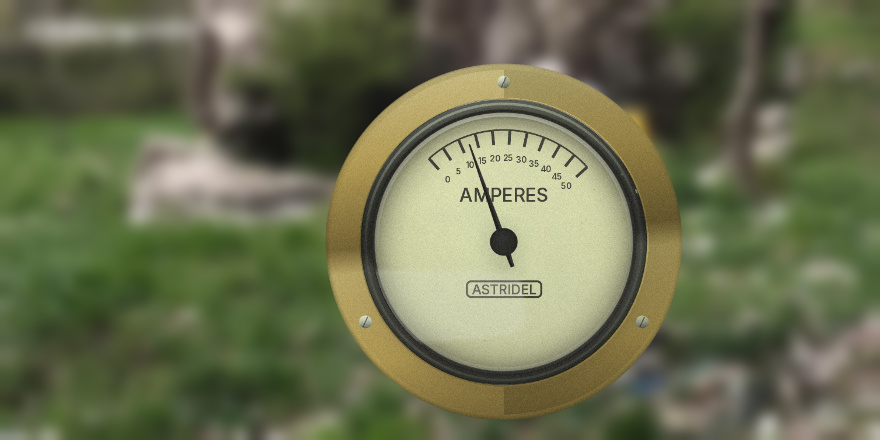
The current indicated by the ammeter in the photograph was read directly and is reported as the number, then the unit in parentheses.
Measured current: 12.5 (A)
